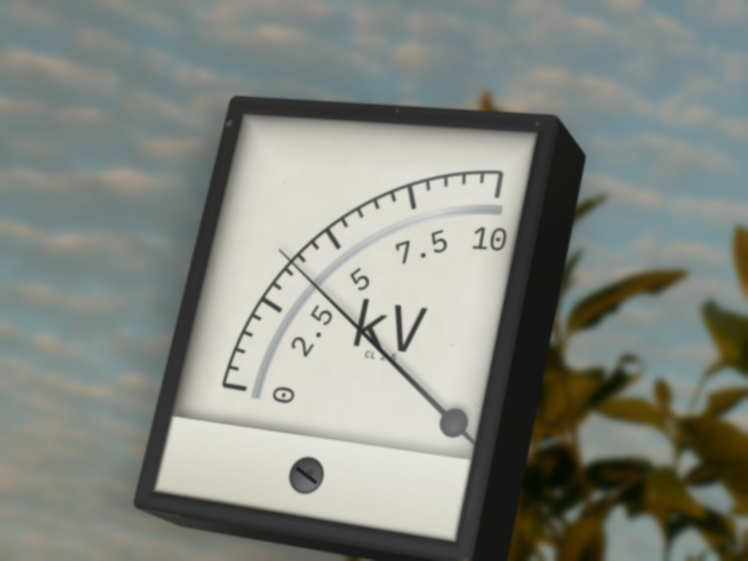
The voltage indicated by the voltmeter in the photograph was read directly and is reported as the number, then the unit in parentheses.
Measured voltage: 3.75 (kV)
